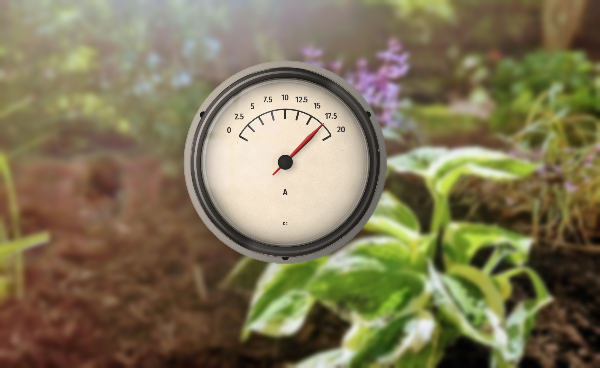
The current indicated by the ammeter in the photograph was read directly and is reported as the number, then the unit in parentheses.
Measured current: 17.5 (A)
